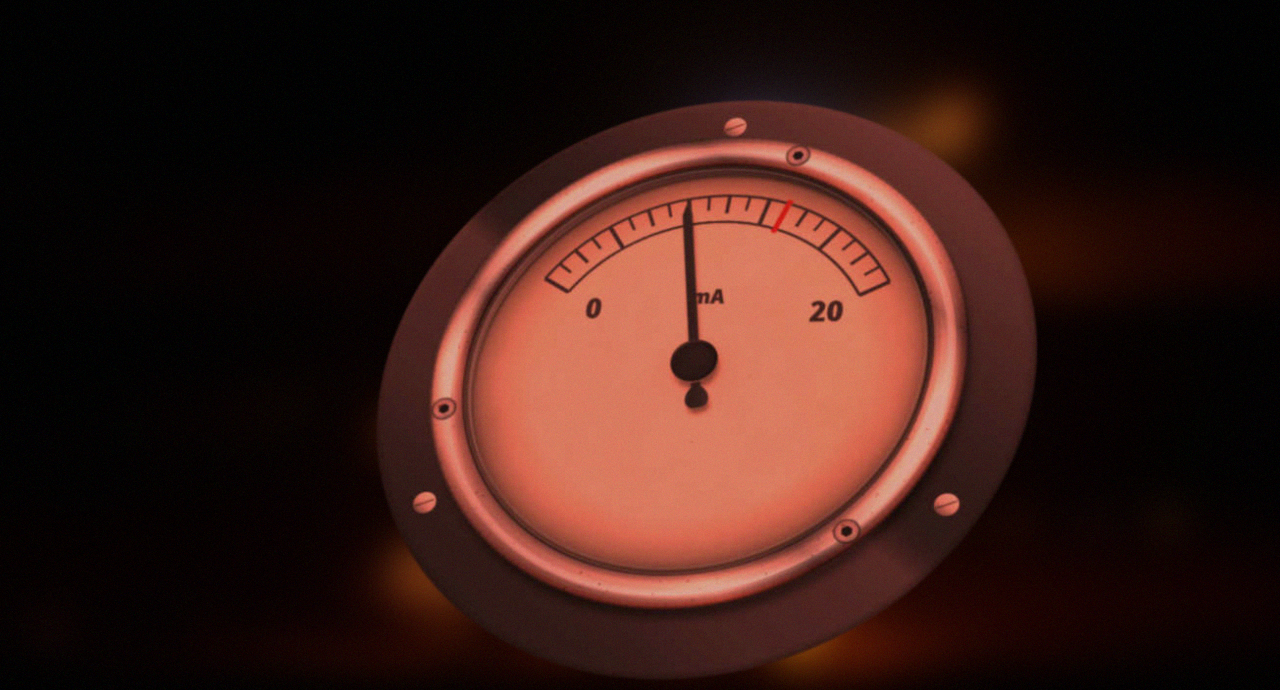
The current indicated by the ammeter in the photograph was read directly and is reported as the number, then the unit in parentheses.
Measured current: 8 (mA)
